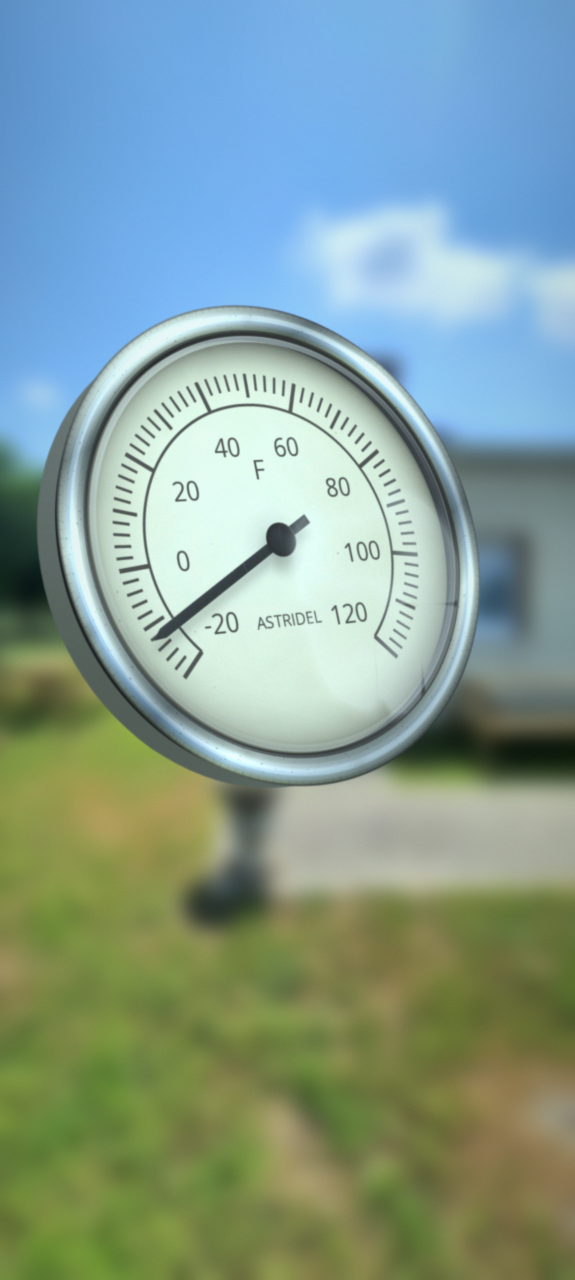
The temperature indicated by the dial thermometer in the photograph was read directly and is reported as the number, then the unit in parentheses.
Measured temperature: -12 (°F)
